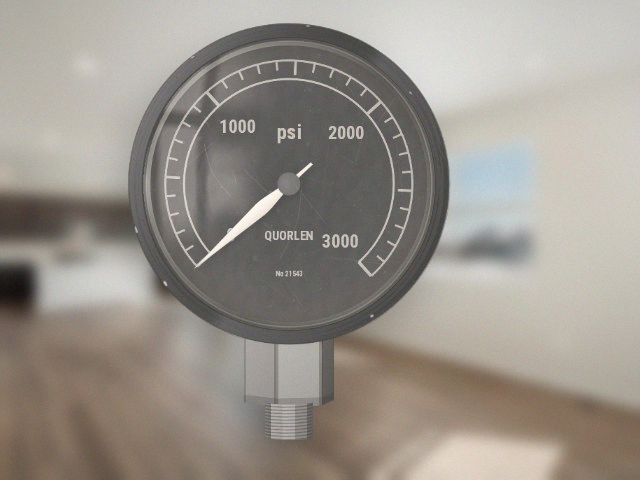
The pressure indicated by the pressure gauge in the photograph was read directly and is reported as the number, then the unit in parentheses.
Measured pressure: 0 (psi)
